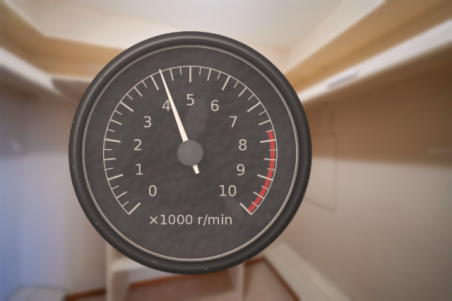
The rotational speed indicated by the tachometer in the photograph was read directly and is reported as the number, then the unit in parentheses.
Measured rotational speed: 4250 (rpm)
